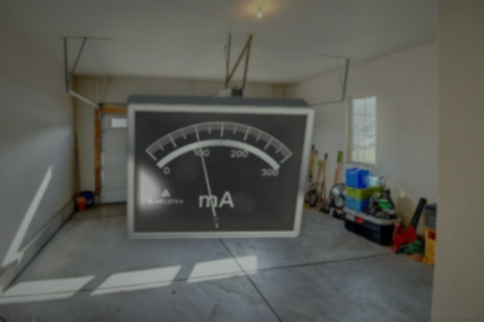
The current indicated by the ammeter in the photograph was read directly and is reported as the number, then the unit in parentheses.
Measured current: 100 (mA)
